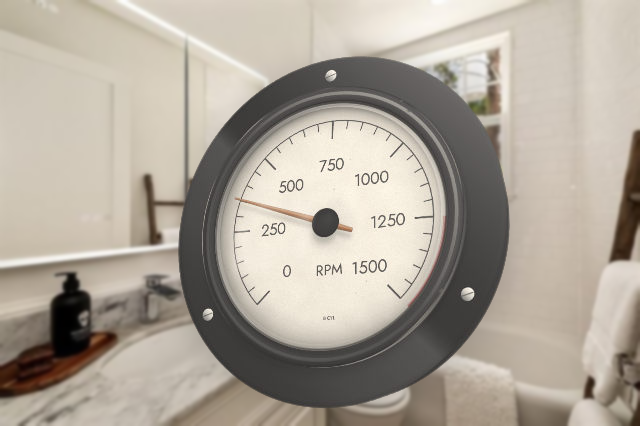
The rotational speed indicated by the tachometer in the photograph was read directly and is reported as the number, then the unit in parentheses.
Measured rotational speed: 350 (rpm)
